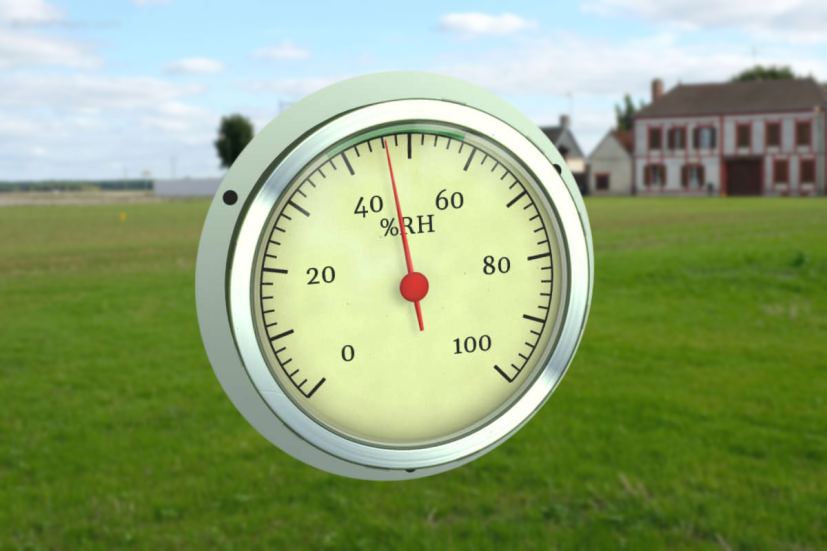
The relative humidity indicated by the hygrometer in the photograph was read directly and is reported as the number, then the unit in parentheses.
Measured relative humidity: 46 (%)
